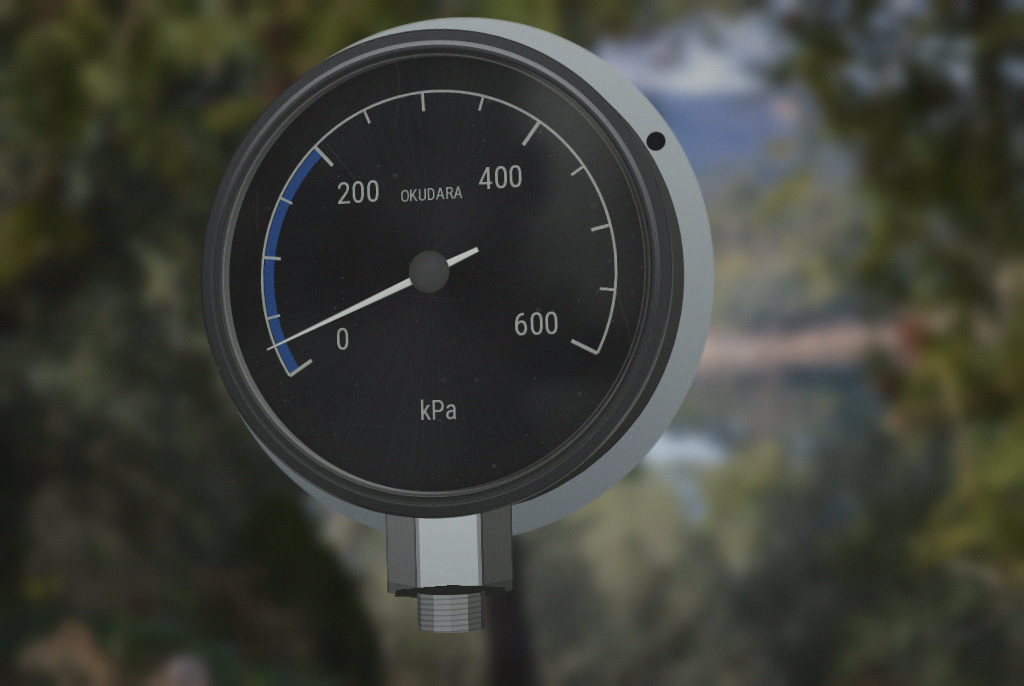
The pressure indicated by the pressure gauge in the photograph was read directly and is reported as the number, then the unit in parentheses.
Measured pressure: 25 (kPa)
